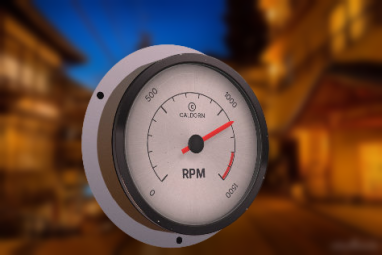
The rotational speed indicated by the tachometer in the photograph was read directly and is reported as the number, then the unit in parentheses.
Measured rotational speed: 1100 (rpm)
